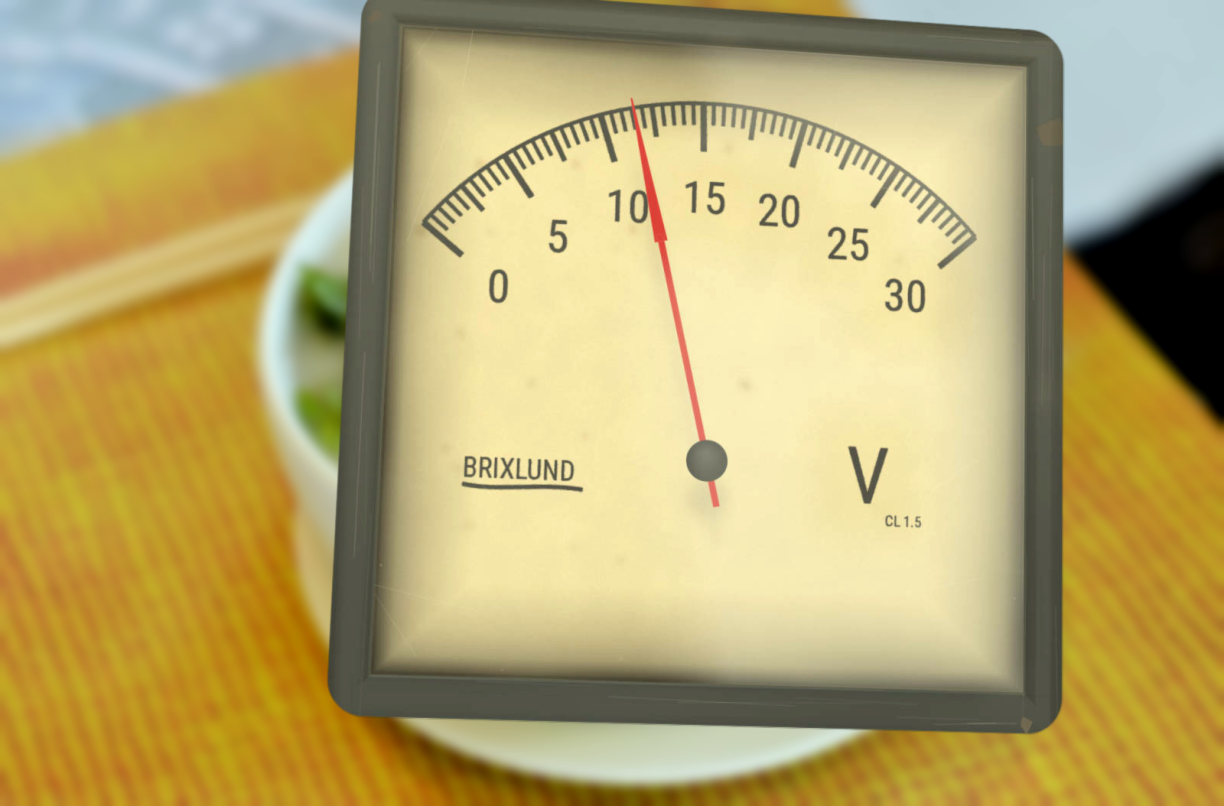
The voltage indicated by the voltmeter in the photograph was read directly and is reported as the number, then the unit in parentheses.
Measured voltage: 11.5 (V)
